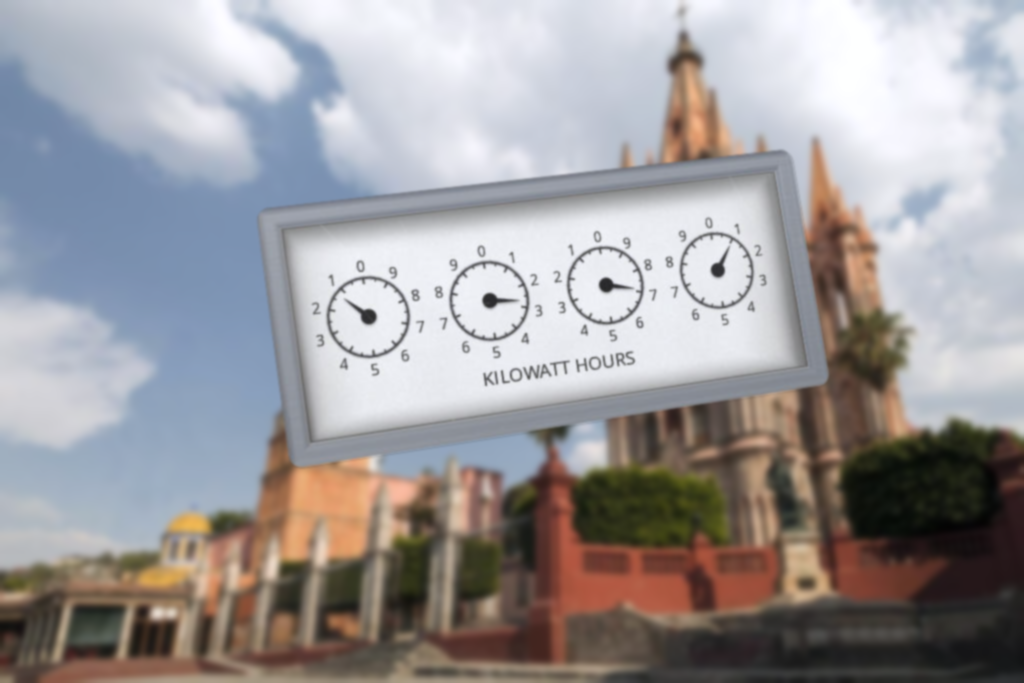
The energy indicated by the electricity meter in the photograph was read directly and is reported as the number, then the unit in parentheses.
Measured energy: 1271 (kWh)
